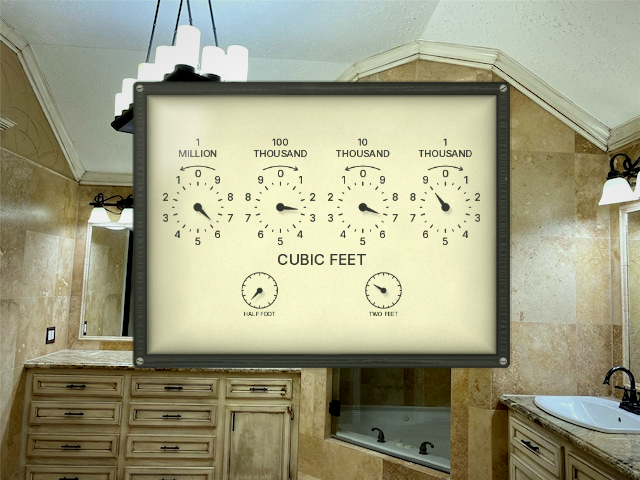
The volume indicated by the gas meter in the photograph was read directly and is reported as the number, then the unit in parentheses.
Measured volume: 626900 (ft³)
